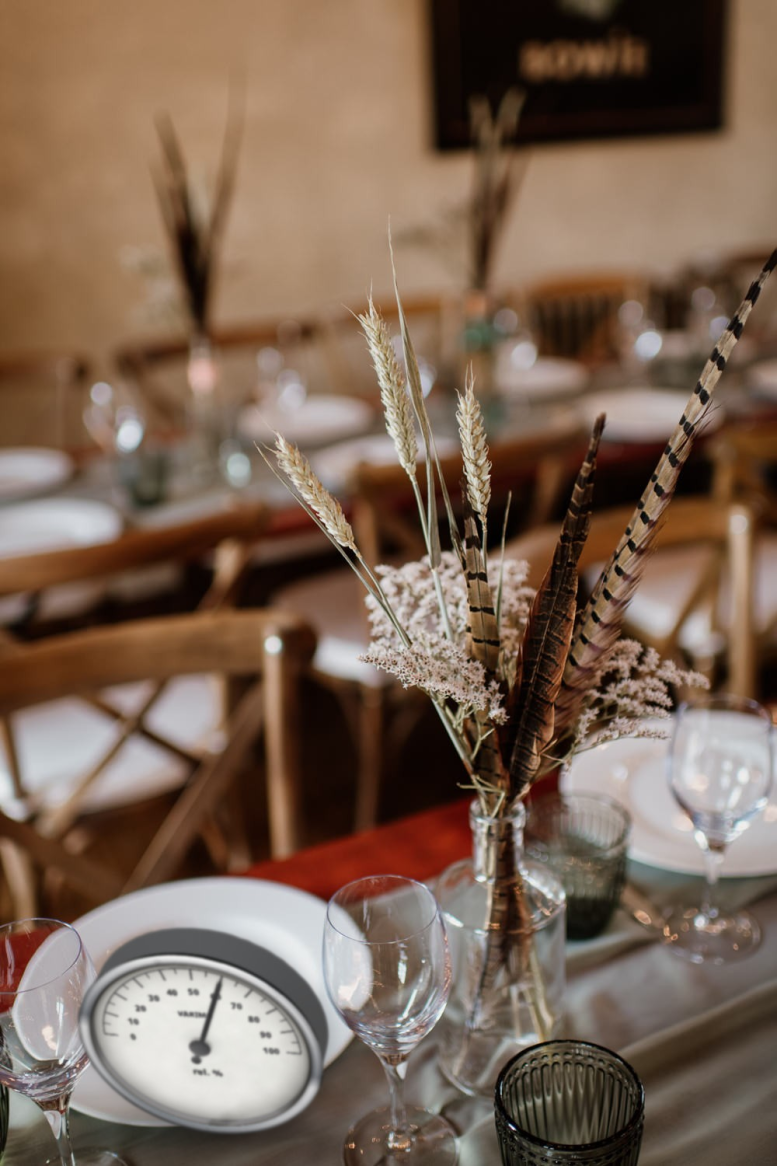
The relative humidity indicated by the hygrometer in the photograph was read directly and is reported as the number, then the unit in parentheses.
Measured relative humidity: 60 (%)
